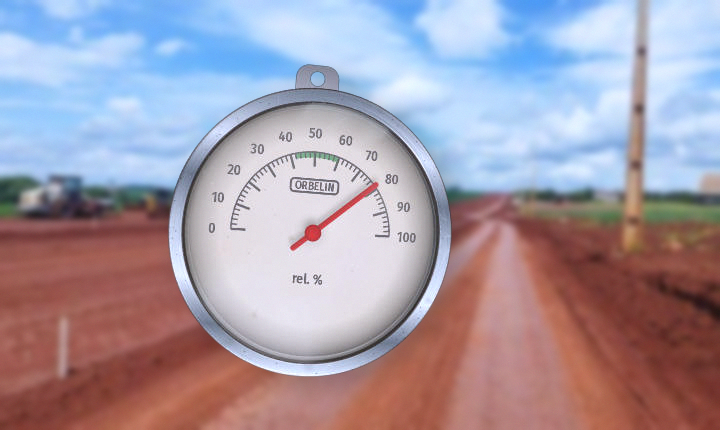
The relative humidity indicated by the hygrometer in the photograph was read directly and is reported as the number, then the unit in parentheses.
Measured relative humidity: 78 (%)
